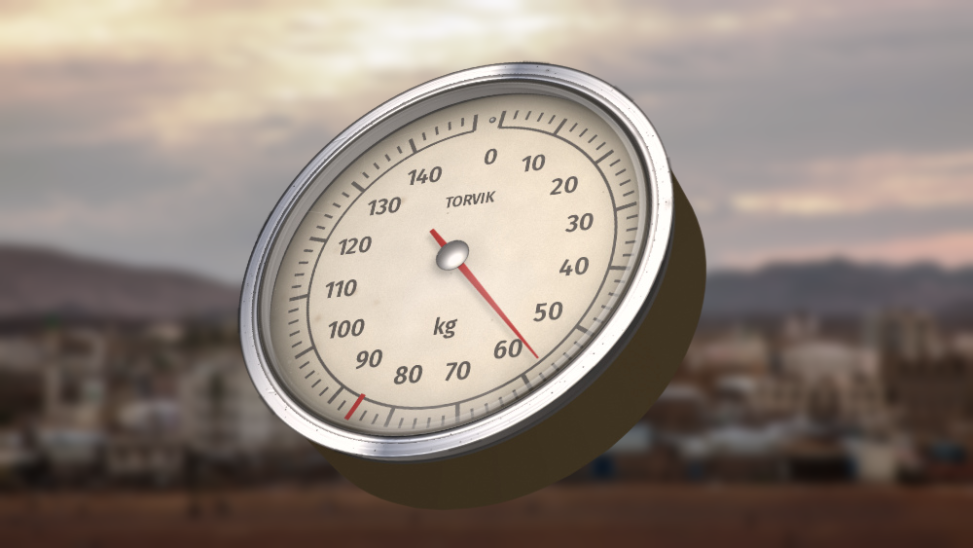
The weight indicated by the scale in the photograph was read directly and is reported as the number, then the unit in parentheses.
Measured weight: 57 (kg)
